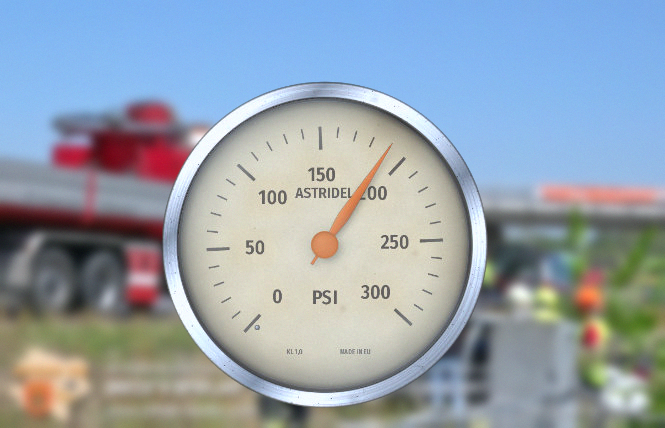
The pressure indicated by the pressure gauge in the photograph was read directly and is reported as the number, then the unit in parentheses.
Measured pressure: 190 (psi)
